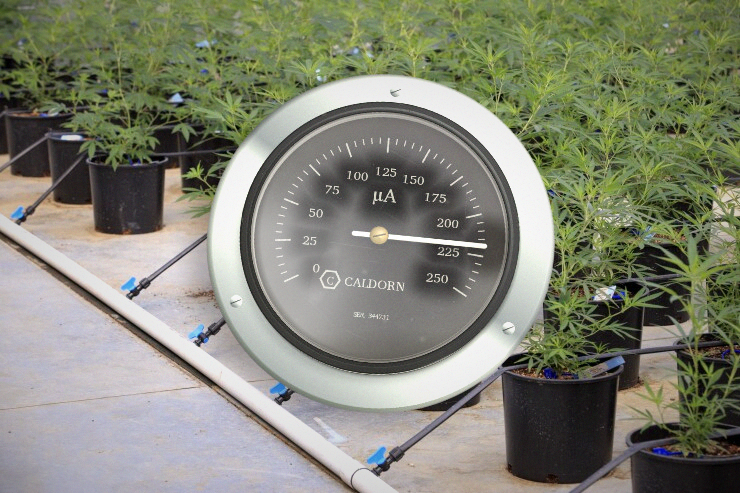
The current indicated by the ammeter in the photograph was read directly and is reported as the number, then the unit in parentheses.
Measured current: 220 (µA)
